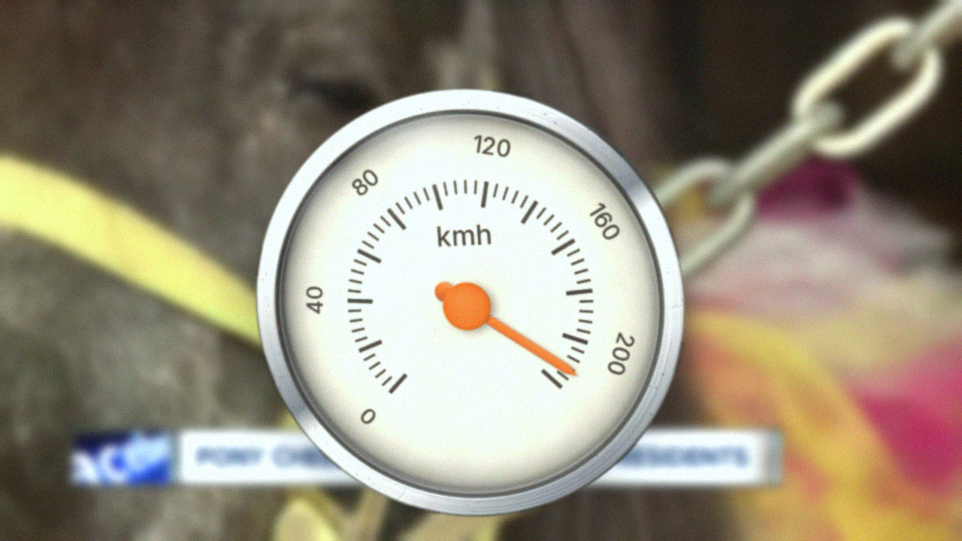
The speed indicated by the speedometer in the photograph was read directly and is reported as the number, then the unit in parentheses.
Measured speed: 212 (km/h)
